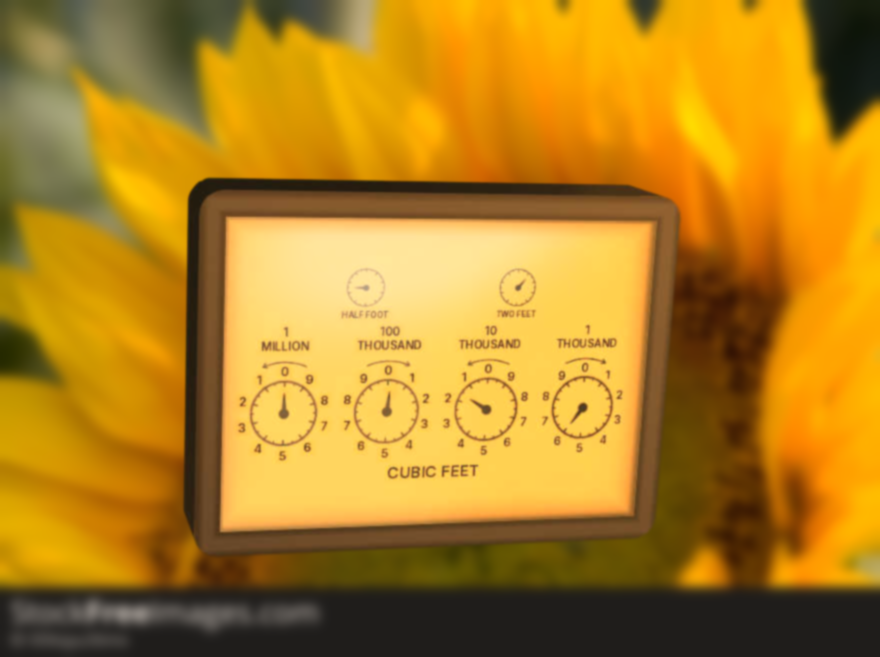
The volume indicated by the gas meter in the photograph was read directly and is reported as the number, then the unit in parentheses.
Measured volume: 1600 (ft³)
